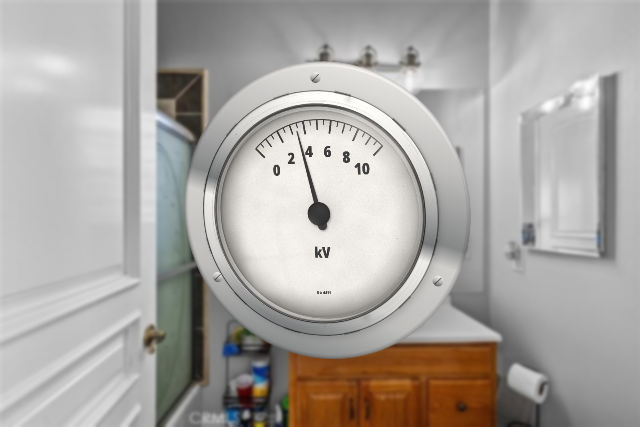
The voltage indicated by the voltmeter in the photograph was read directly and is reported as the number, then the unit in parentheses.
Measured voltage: 3.5 (kV)
